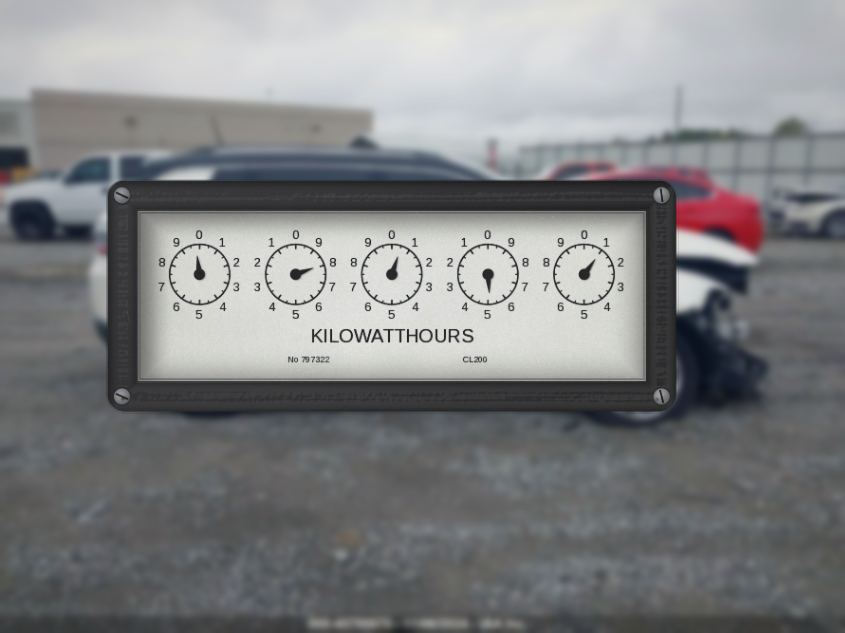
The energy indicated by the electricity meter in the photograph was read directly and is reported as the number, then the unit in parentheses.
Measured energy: 98051 (kWh)
